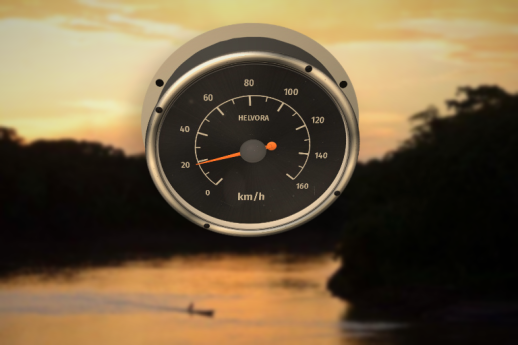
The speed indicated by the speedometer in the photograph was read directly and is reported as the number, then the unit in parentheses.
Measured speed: 20 (km/h)
